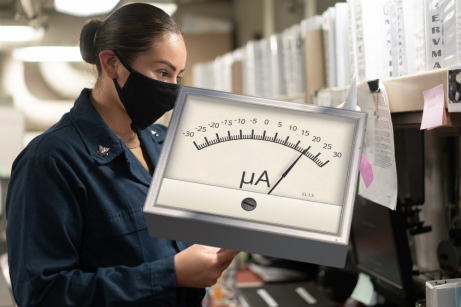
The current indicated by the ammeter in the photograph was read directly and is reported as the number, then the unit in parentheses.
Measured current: 20 (µA)
